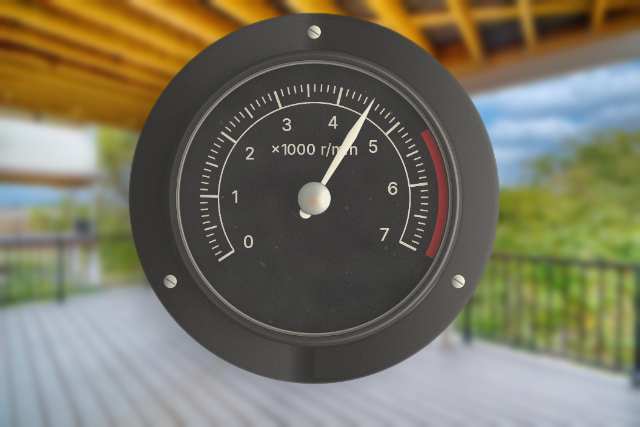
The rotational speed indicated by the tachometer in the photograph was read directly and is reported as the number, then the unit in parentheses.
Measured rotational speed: 4500 (rpm)
